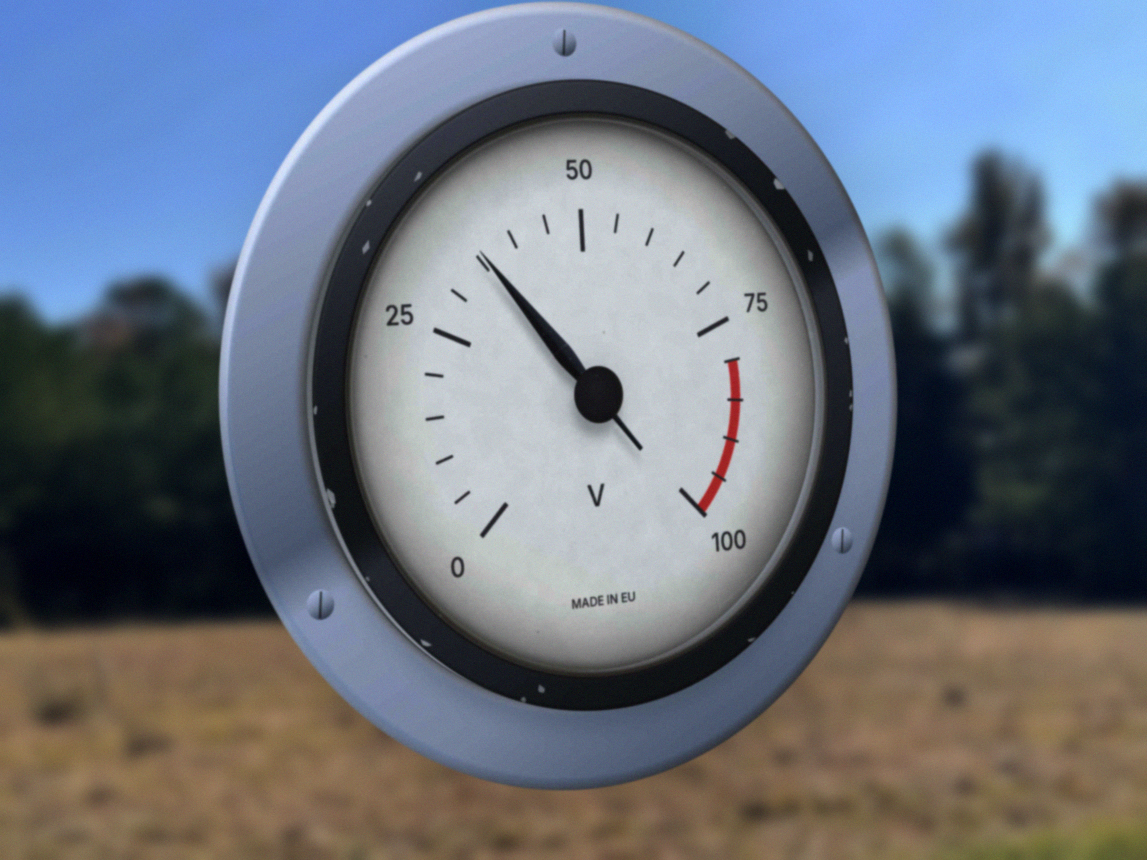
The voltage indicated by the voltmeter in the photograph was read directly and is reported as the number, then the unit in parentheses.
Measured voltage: 35 (V)
